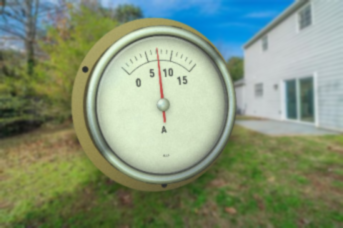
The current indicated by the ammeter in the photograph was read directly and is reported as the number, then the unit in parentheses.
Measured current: 7 (A)
